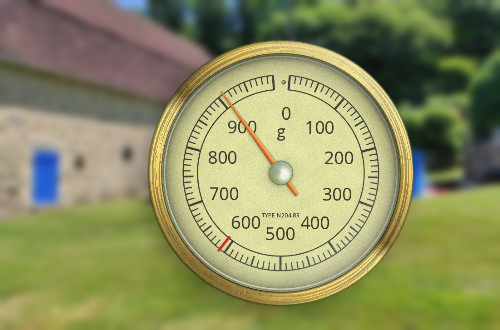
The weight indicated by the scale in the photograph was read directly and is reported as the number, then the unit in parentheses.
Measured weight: 910 (g)
